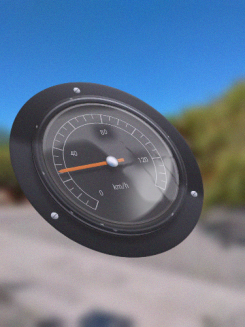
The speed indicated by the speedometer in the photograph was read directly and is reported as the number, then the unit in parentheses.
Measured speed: 25 (km/h)
